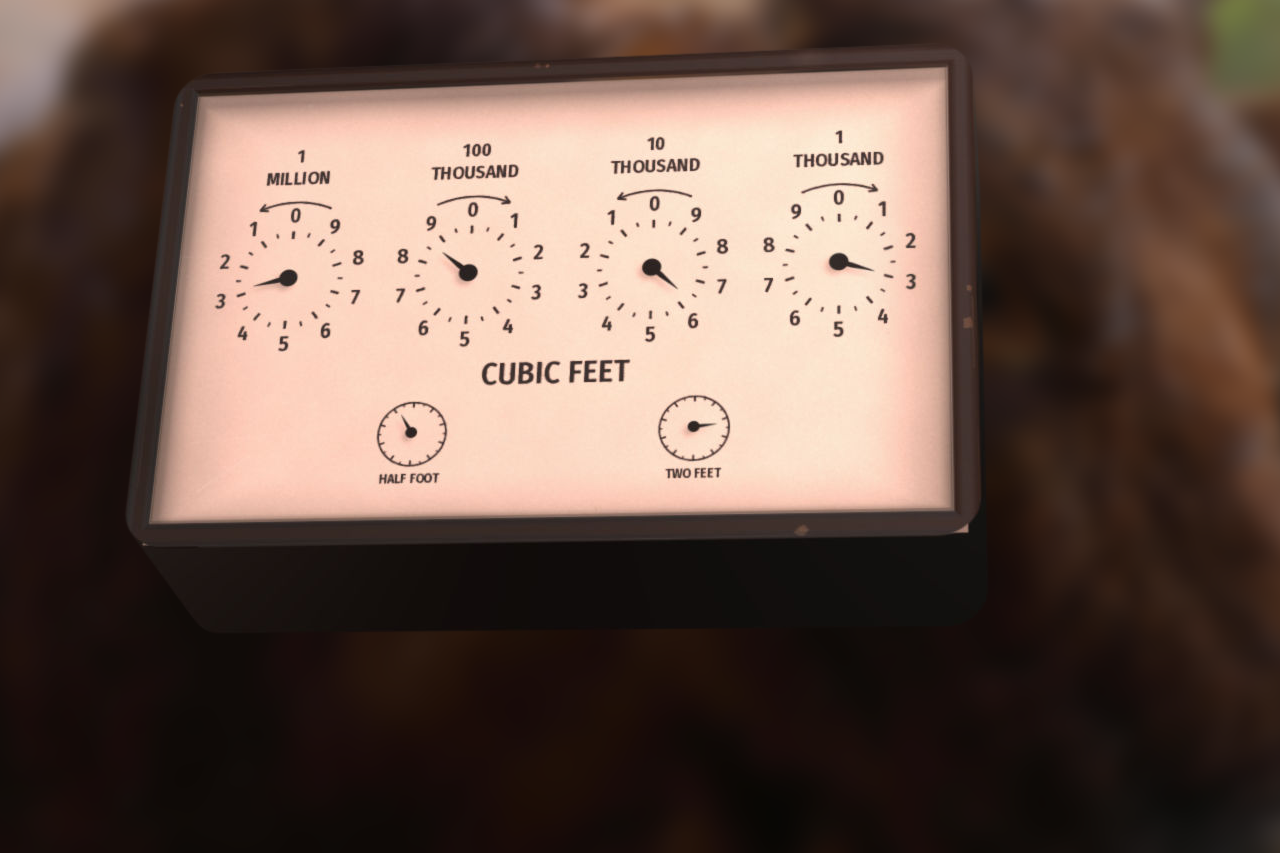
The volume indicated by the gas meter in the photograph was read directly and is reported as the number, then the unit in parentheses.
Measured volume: 286300 (ft³)
